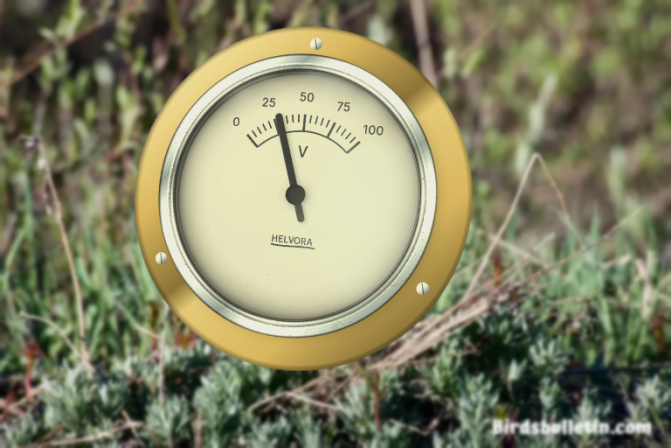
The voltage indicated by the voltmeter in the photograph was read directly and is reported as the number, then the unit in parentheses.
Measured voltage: 30 (V)
